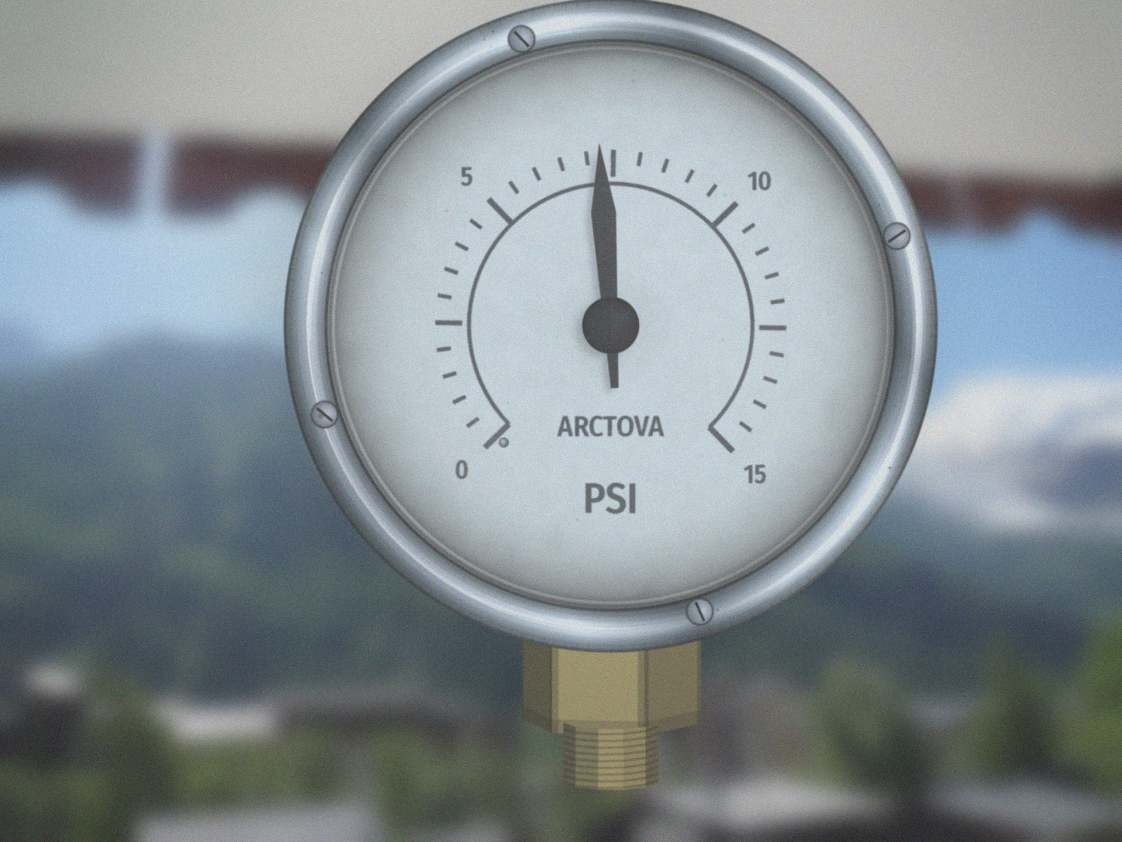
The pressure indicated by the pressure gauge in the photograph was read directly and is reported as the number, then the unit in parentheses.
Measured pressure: 7.25 (psi)
